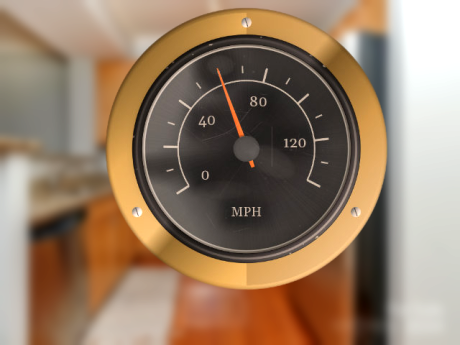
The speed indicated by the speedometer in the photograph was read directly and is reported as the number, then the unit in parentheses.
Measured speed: 60 (mph)
